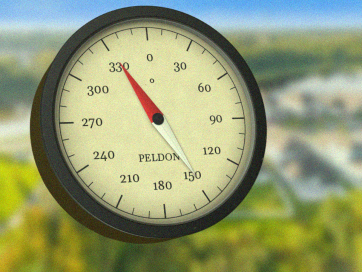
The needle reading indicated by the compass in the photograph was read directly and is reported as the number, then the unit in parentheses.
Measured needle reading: 330 (°)
